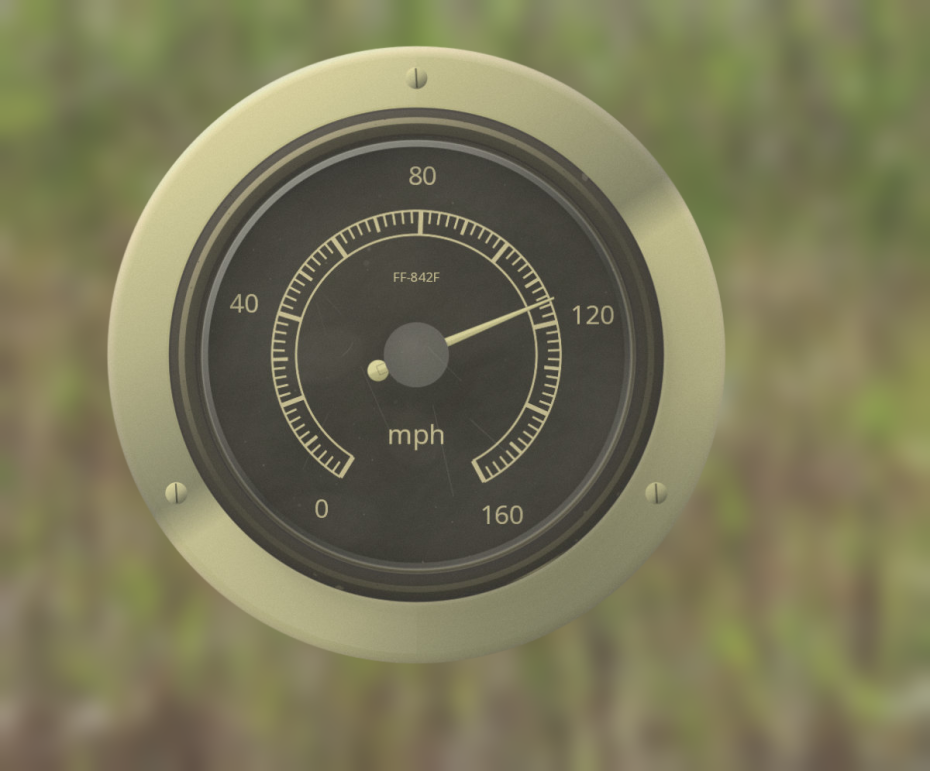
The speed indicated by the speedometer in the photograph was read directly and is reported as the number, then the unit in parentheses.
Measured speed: 115 (mph)
